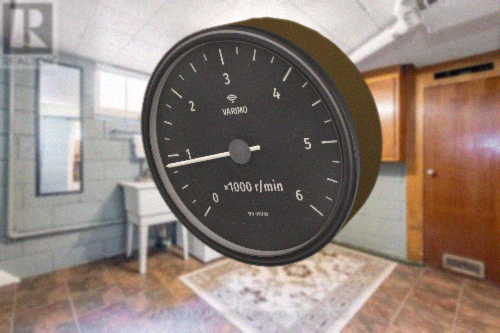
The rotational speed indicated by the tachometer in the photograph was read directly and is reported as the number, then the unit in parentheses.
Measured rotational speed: 875 (rpm)
